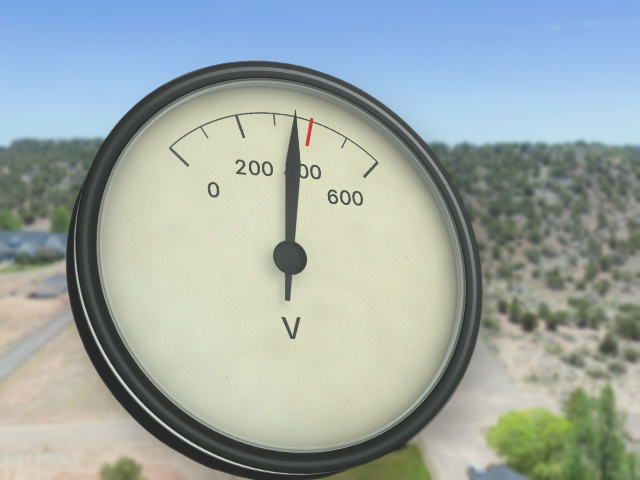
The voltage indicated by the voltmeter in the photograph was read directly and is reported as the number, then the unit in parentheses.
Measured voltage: 350 (V)
